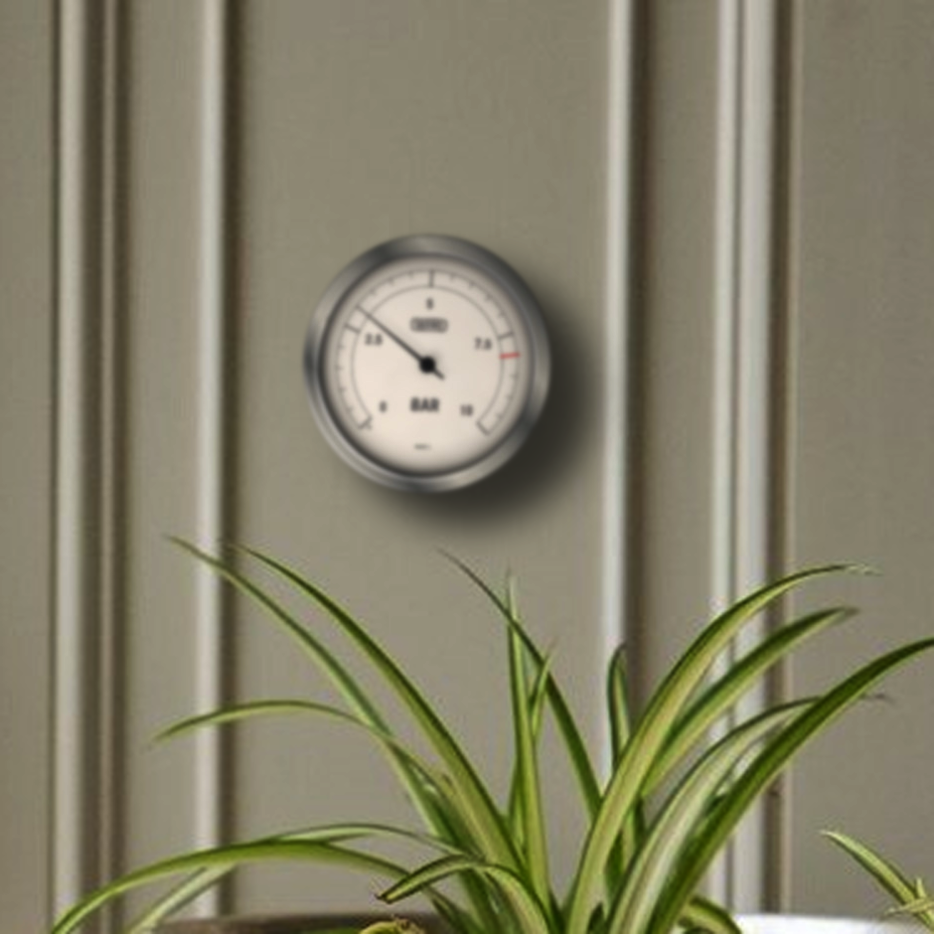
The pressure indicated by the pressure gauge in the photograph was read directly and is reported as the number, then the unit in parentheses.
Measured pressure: 3 (bar)
